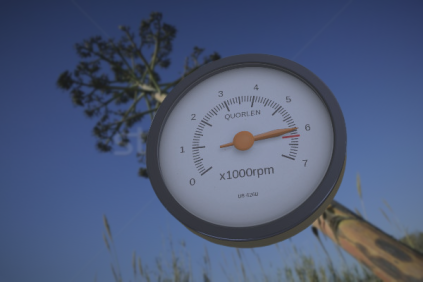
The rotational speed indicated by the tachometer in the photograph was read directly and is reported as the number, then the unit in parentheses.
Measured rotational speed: 6000 (rpm)
